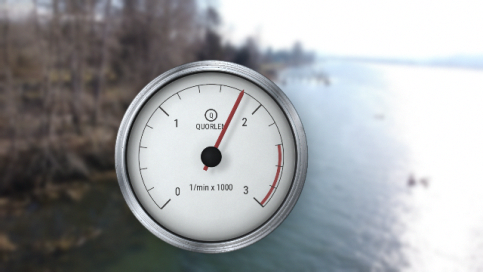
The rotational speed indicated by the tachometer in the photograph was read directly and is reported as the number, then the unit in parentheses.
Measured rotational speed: 1800 (rpm)
